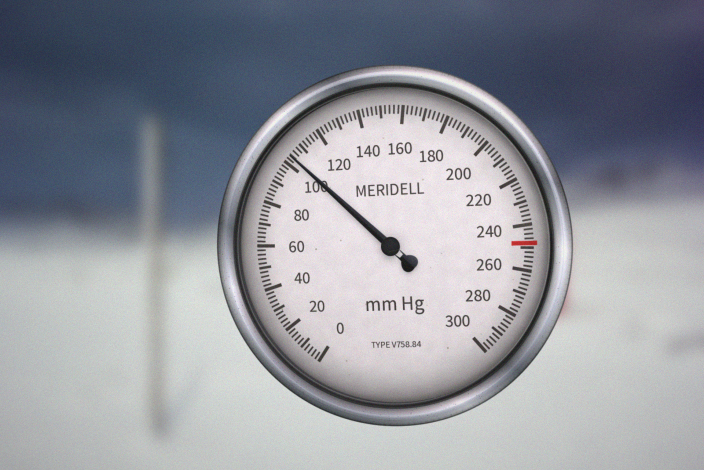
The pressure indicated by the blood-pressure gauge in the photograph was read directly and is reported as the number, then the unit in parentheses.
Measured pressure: 104 (mmHg)
